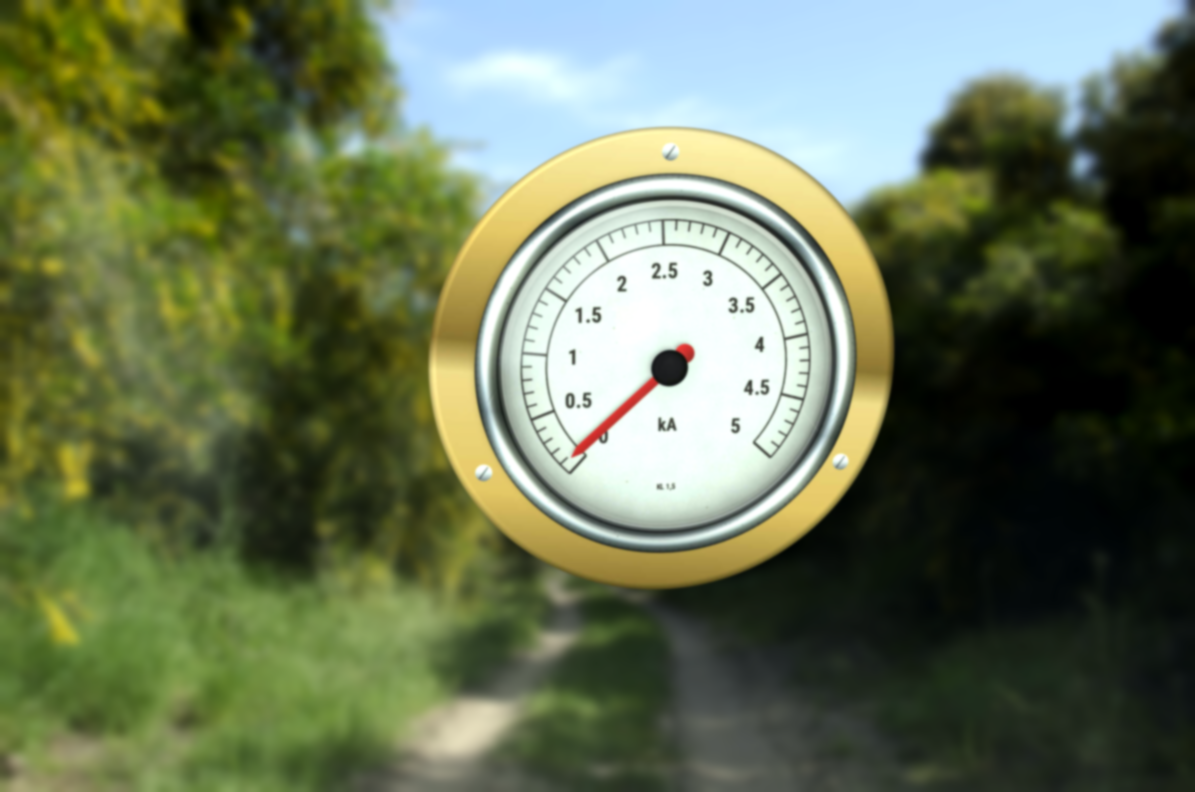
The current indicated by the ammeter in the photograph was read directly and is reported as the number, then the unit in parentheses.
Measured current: 0.1 (kA)
